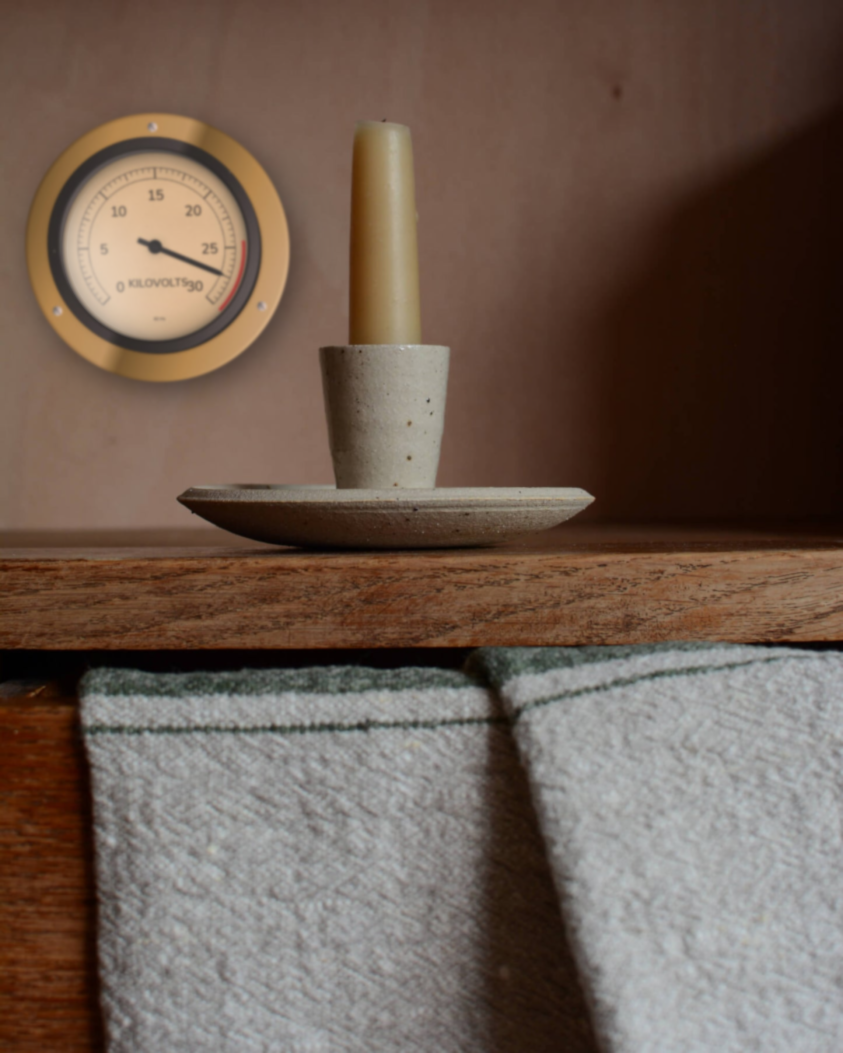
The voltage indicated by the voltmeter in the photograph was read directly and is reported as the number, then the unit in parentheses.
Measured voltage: 27.5 (kV)
